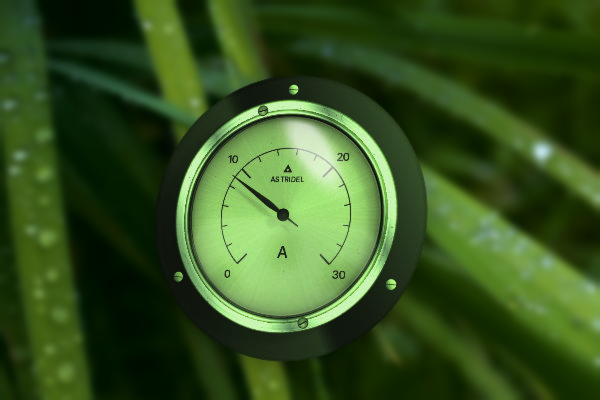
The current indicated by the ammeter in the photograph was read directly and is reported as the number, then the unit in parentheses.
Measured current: 9 (A)
